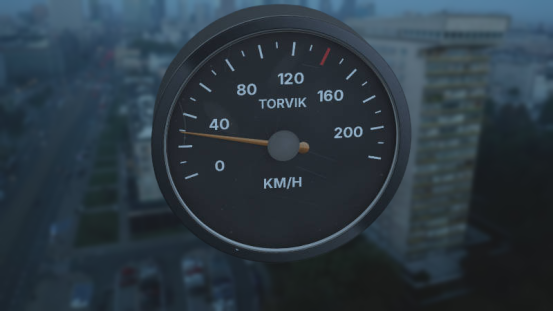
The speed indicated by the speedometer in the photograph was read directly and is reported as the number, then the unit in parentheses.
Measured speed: 30 (km/h)
